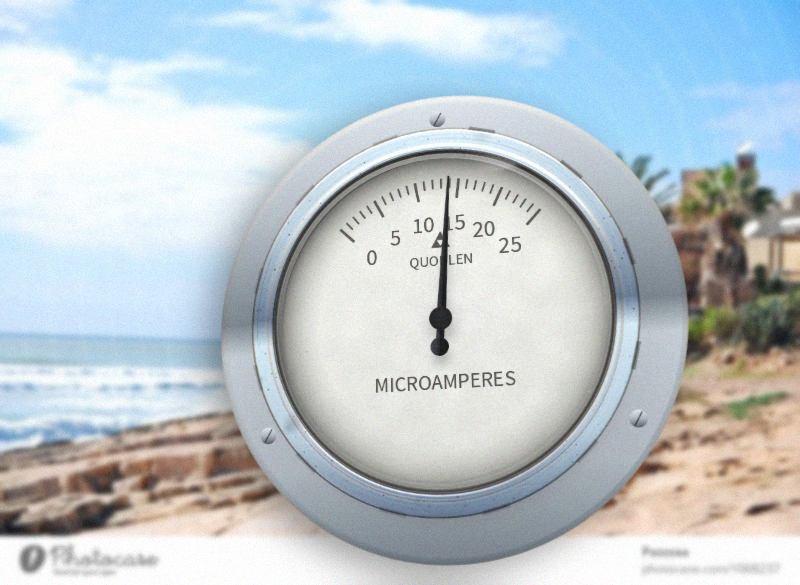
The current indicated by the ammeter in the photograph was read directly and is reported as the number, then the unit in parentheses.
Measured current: 14 (µA)
